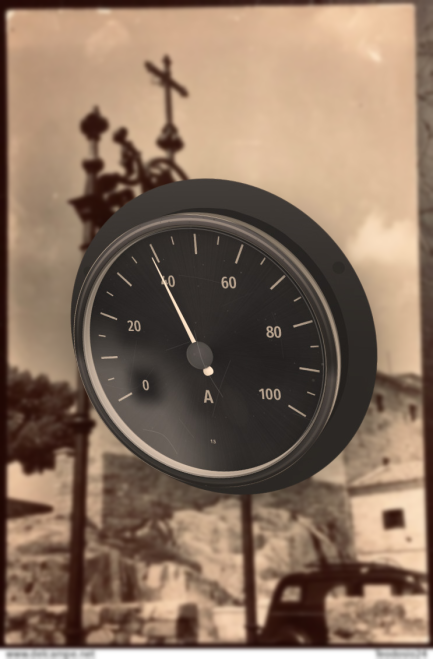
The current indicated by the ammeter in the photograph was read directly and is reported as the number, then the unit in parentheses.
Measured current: 40 (A)
